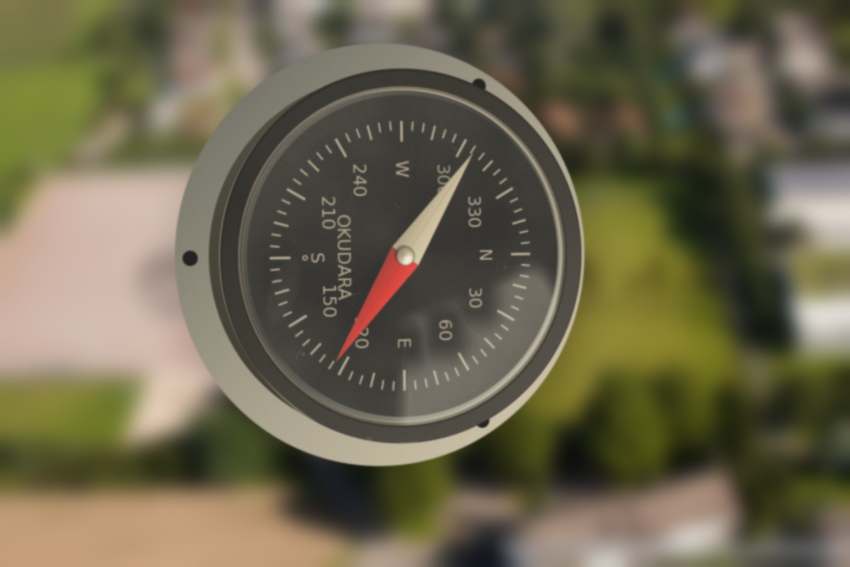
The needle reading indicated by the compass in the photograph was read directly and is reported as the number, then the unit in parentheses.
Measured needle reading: 125 (°)
